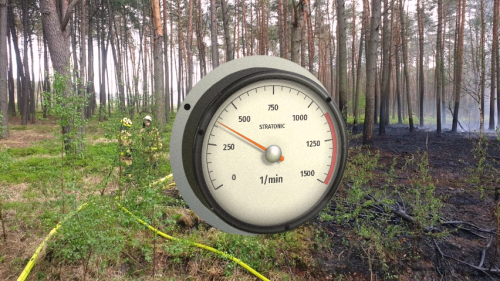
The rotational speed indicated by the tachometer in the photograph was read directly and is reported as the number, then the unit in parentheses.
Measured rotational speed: 375 (rpm)
